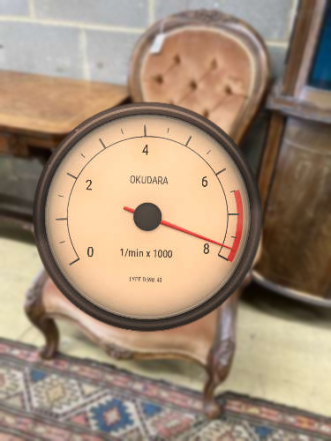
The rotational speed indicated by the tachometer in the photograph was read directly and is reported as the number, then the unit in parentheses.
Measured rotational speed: 7750 (rpm)
